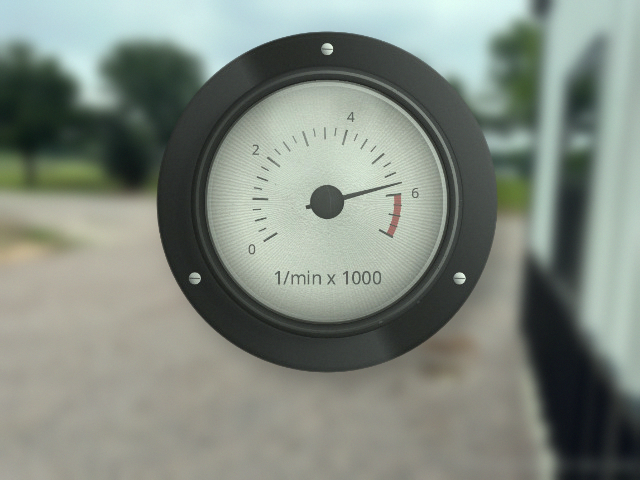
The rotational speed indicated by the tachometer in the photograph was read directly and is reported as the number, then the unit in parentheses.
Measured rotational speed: 5750 (rpm)
